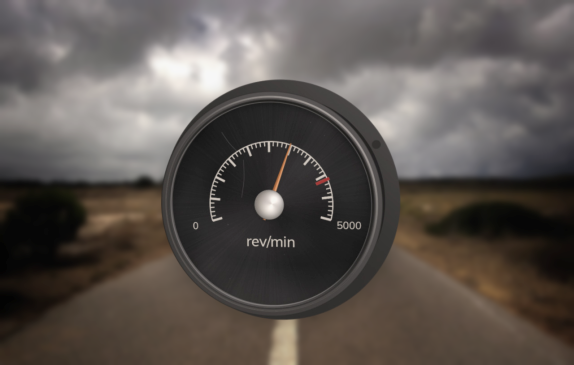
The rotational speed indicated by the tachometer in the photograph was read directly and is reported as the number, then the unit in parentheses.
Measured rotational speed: 3000 (rpm)
